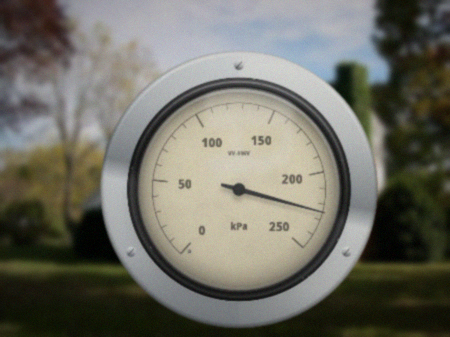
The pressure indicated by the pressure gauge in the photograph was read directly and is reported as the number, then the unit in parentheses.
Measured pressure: 225 (kPa)
